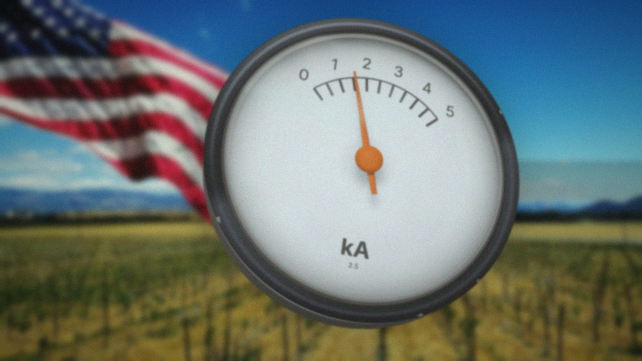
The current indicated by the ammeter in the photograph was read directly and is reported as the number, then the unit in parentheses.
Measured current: 1.5 (kA)
